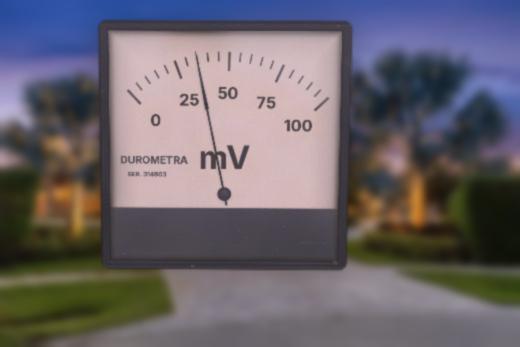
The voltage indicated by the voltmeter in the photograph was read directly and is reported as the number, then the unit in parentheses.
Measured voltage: 35 (mV)
